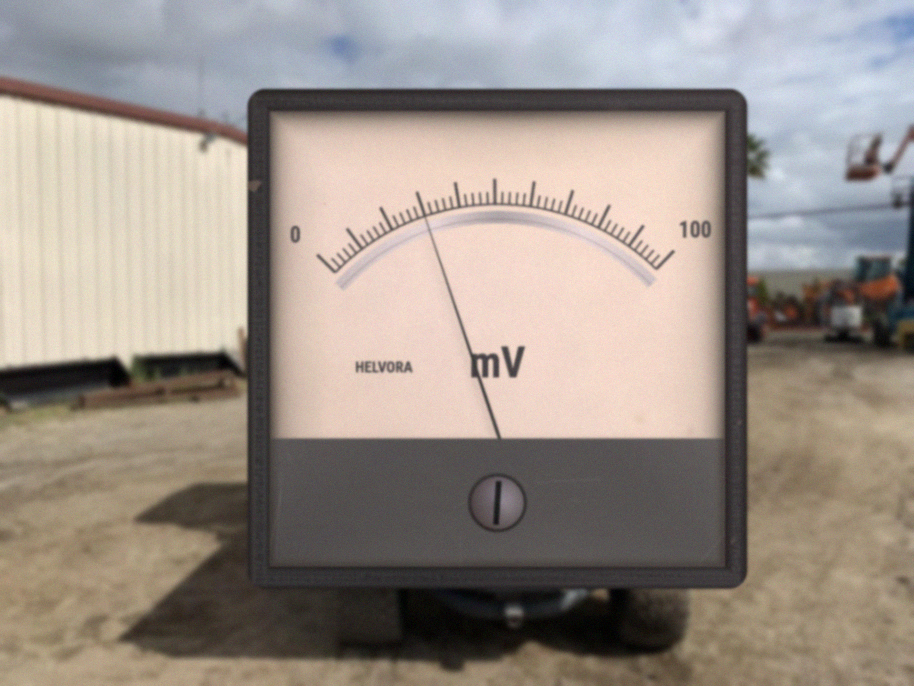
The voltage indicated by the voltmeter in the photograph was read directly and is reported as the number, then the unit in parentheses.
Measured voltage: 30 (mV)
